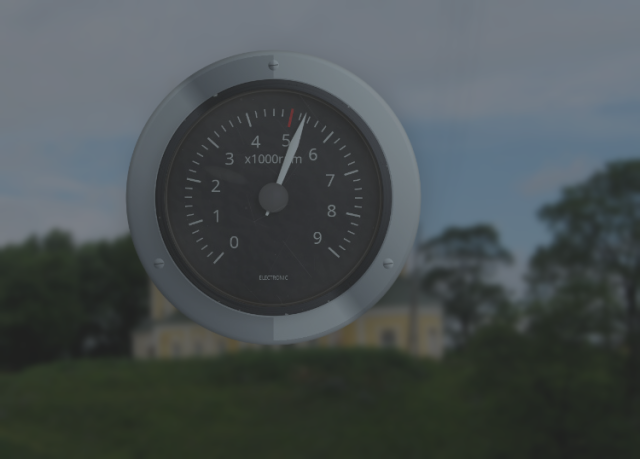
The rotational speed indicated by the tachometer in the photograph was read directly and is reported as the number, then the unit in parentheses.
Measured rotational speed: 5300 (rpm)
